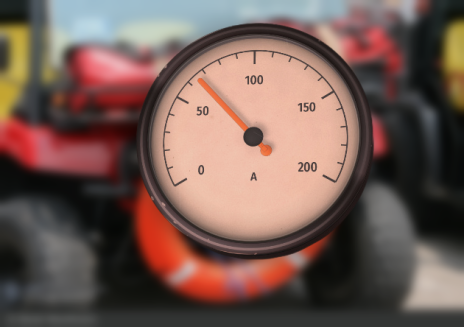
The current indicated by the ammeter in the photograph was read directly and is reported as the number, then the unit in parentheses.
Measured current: 65 (A)
